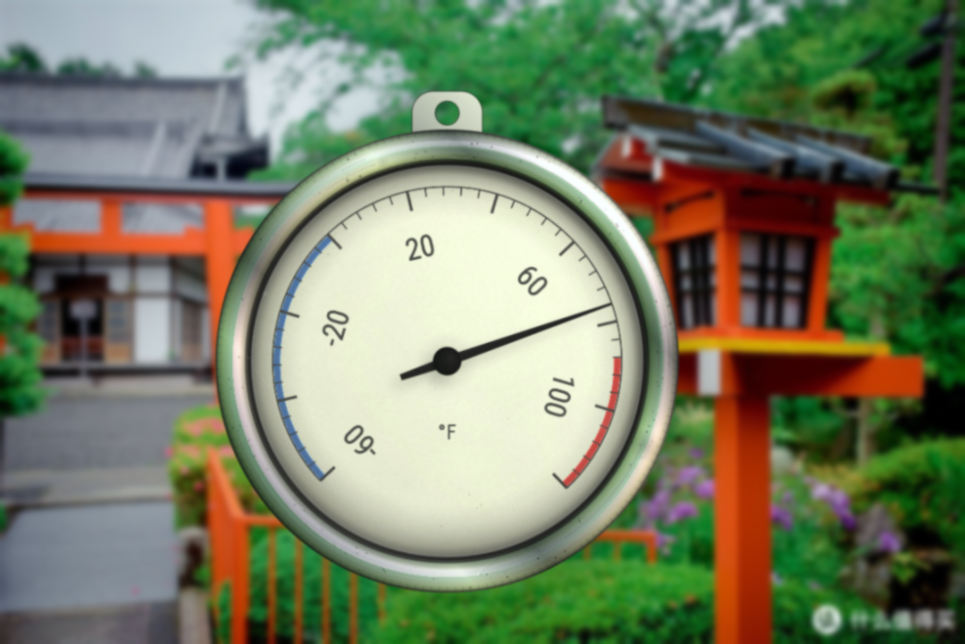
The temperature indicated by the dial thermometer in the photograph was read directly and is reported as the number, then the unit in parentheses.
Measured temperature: 76 (°F)
